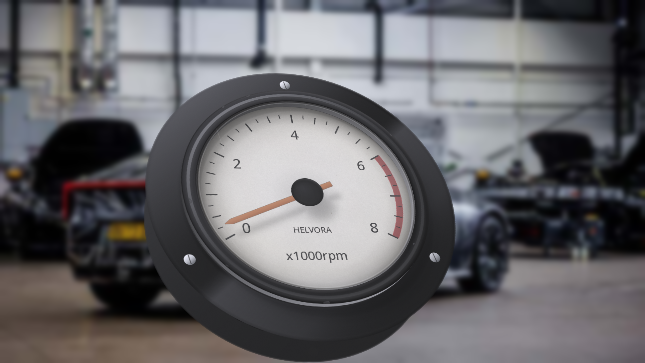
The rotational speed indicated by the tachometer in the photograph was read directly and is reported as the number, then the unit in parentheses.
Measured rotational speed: 250 (rpm)
